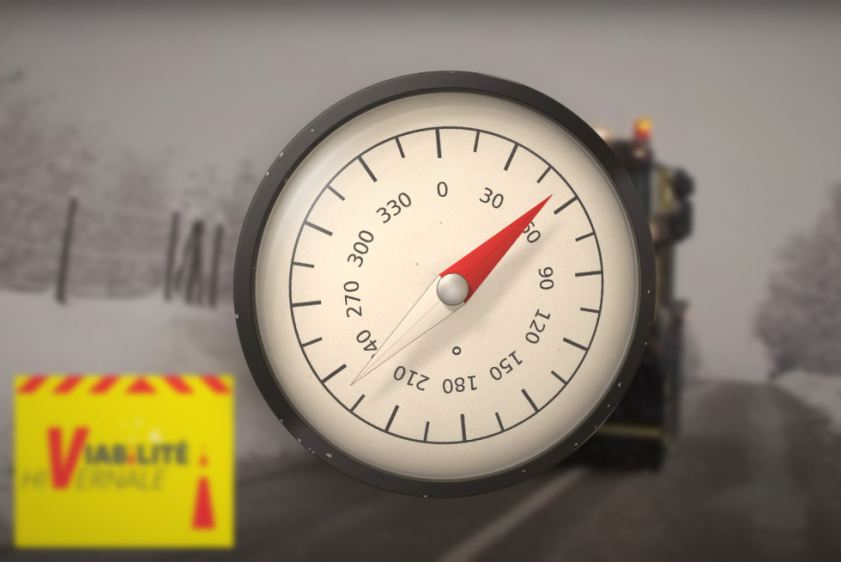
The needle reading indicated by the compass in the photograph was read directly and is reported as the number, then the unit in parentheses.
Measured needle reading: 52.5 (°)
